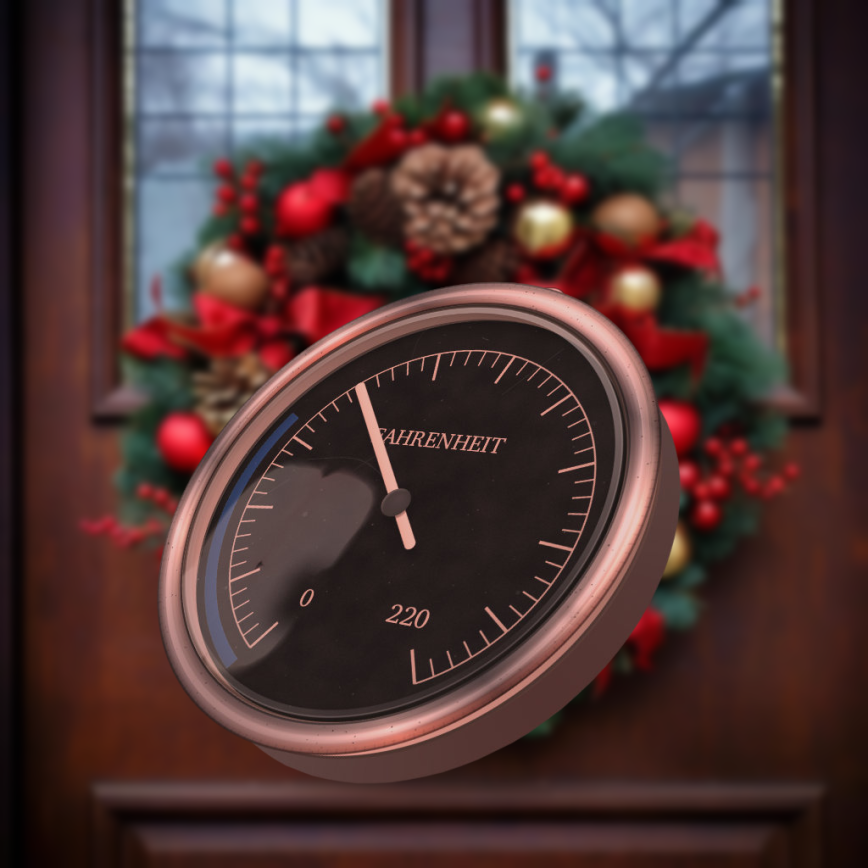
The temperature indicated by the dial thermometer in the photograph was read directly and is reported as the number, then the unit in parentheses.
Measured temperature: 80 (°F)
